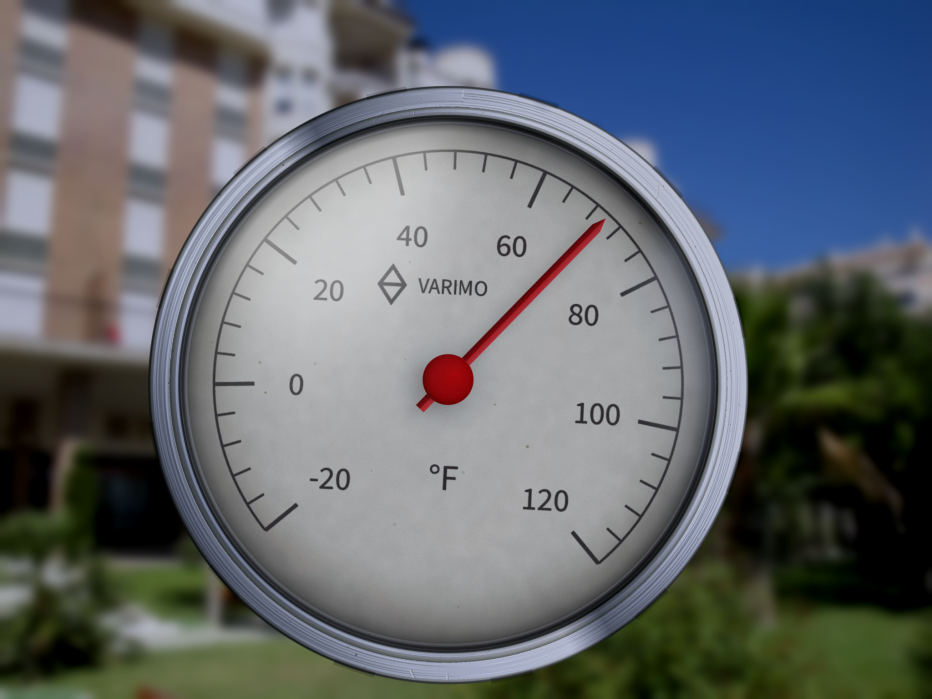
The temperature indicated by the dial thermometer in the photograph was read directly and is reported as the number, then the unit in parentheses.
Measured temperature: 70 (°F)
